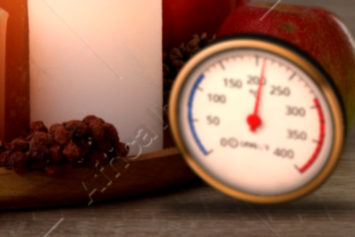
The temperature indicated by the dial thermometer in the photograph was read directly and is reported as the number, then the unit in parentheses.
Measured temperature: 210 (°C)
